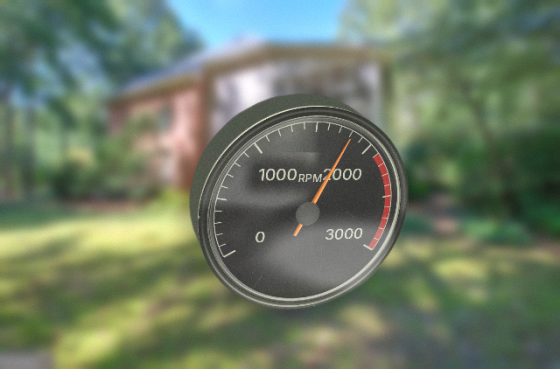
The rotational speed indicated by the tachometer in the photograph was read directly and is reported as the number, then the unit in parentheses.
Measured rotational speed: 1800 (rpm)
